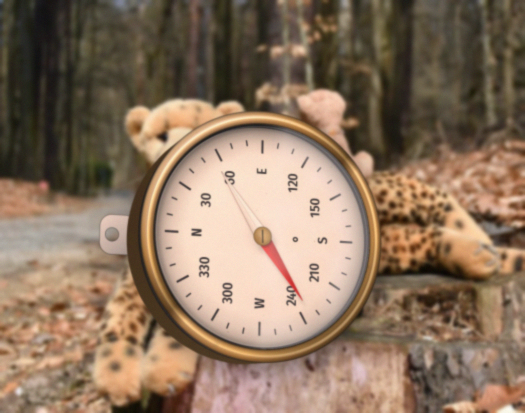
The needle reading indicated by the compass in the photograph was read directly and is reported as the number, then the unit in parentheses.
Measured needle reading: 235 (°)
